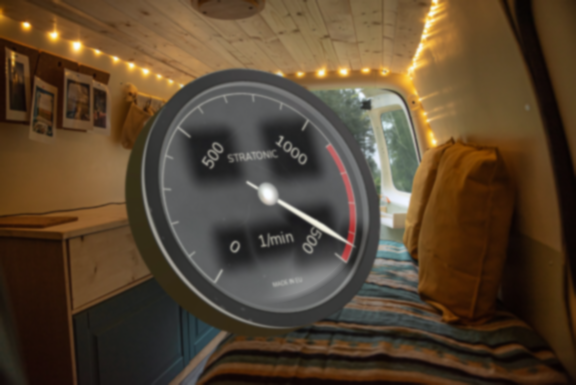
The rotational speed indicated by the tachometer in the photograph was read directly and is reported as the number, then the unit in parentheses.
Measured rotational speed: 1450 (rpm)
